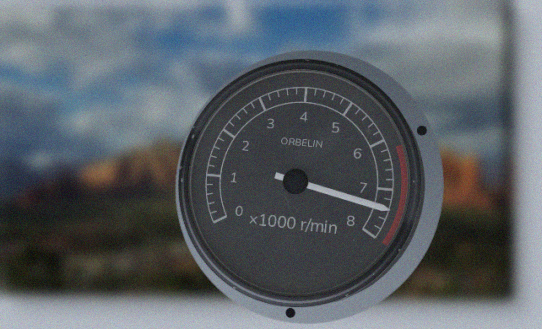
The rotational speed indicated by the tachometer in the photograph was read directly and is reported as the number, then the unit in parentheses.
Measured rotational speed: 7400 (rpm)
